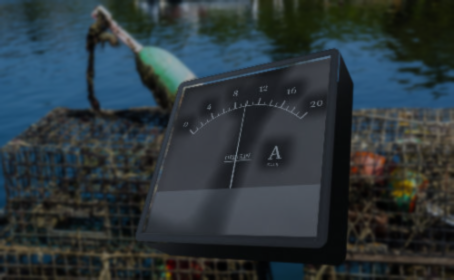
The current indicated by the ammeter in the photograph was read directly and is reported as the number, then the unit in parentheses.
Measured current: 10 (A)
